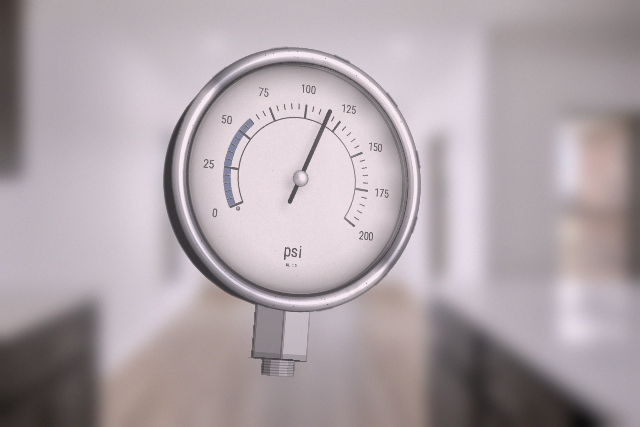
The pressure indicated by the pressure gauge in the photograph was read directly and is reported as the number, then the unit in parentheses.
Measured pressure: 115 (psi)
